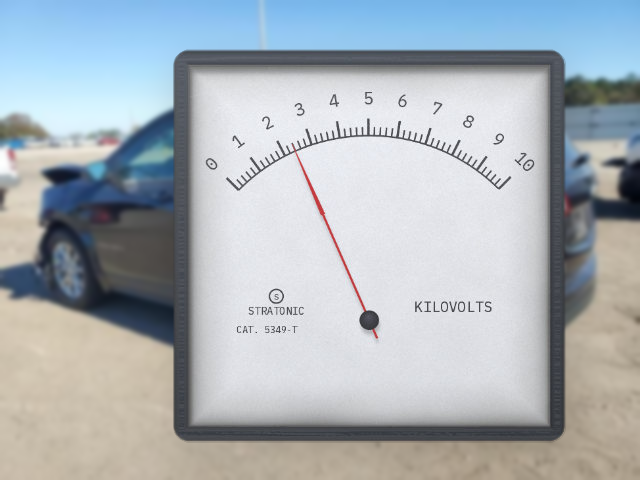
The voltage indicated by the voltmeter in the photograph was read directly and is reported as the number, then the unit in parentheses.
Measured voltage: 2.4 (kV)
